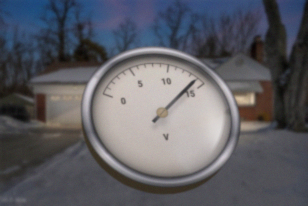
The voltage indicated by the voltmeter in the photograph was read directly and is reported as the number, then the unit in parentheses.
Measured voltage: 14 (V)
